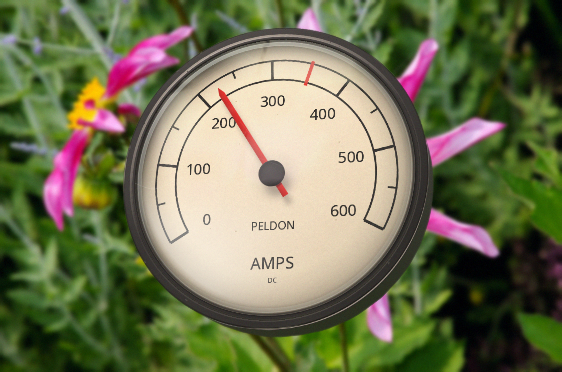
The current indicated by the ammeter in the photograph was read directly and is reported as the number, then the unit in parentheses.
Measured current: 225 (A)
